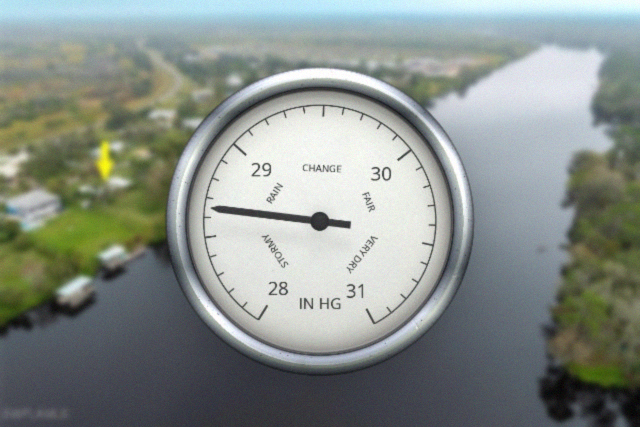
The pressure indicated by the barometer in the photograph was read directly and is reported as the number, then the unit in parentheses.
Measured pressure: 28.65 (inHg)
